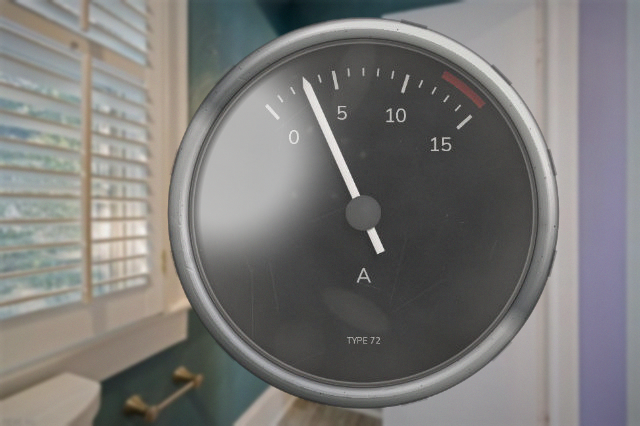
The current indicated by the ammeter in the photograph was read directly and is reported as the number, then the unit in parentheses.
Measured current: 3 (A)
